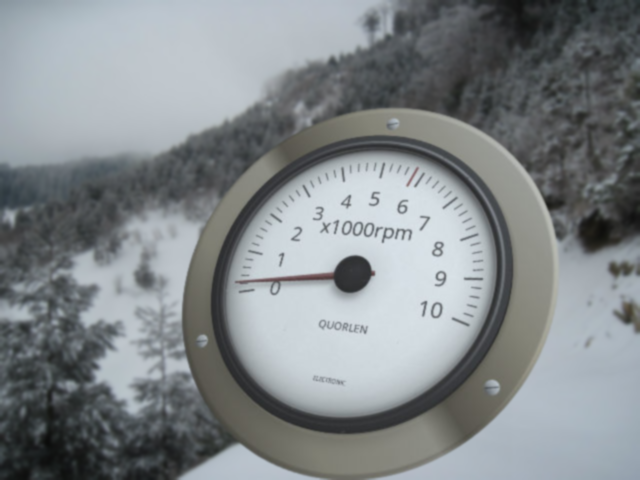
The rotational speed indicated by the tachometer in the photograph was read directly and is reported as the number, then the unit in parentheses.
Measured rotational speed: 200 (rpm)
